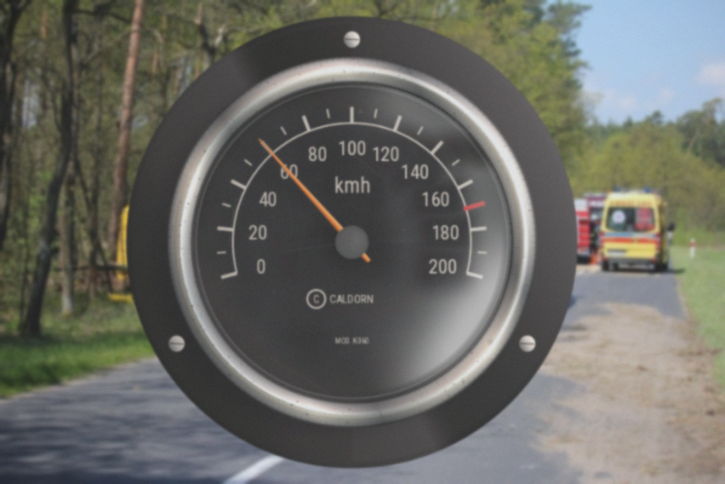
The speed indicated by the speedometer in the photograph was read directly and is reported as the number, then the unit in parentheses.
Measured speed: 60 (km/h)
